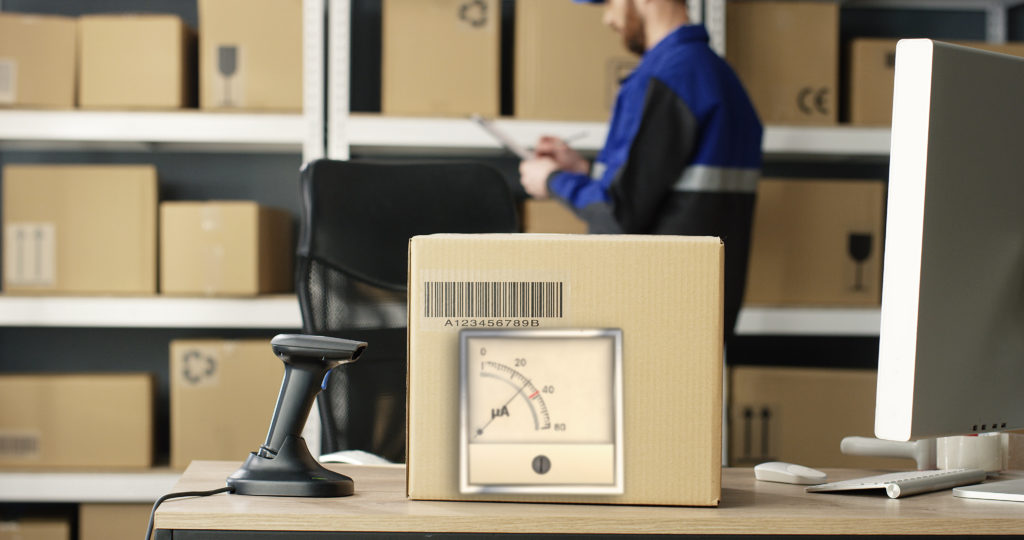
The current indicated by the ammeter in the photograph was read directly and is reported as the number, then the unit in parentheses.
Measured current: 30 (µA)
